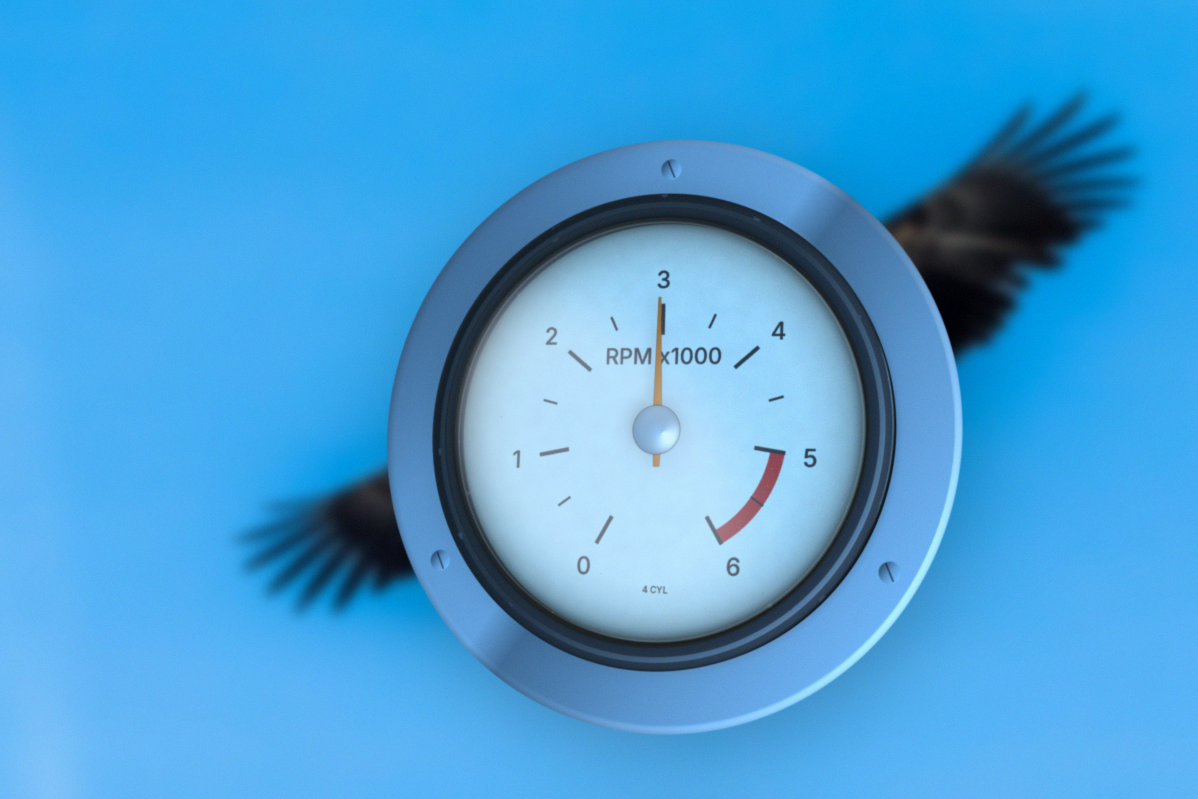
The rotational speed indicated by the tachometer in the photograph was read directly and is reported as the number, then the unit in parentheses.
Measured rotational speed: 3000 (rpm)
